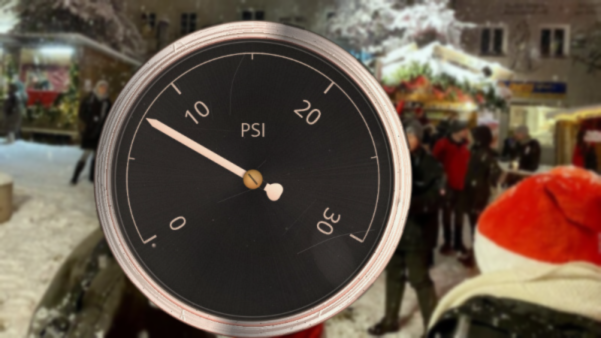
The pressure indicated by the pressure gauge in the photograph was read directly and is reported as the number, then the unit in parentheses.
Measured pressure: 7.5 (psi)
